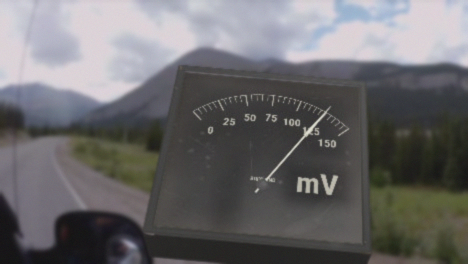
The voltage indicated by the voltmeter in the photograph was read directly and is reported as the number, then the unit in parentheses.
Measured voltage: 125 (mV)
